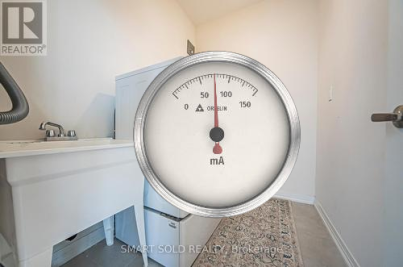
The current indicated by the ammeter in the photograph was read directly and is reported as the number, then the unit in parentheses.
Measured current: 75 (mA)
